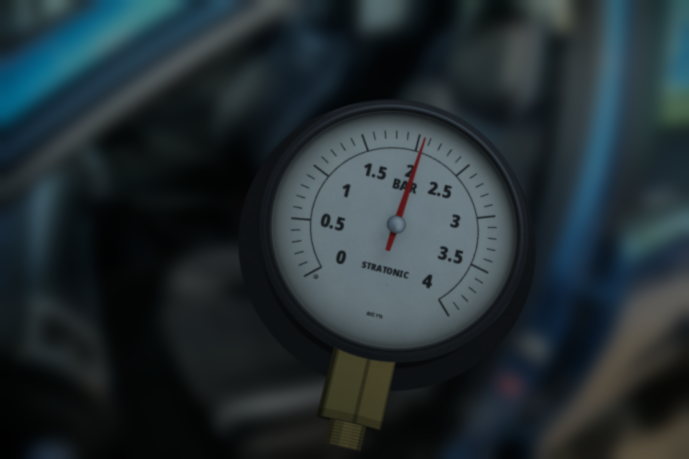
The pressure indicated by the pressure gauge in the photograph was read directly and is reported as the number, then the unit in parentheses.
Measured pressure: 2.05 (bar)
